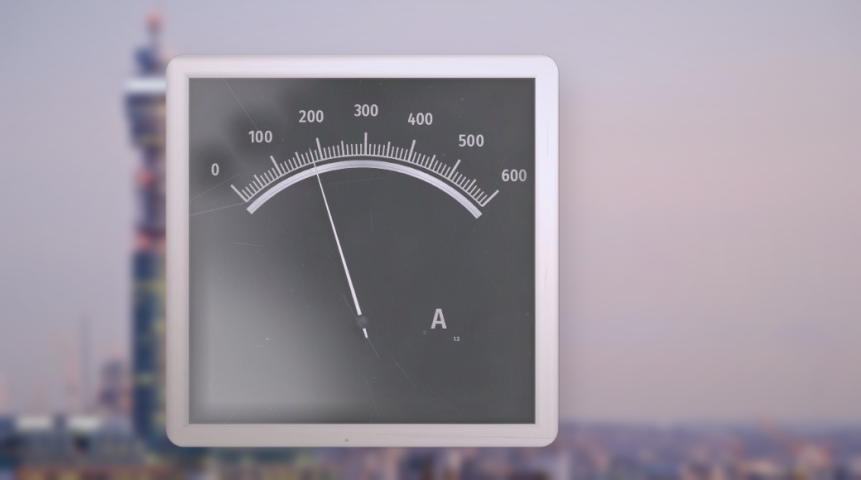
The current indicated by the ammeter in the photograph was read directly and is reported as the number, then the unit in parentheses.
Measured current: 180 (A)
